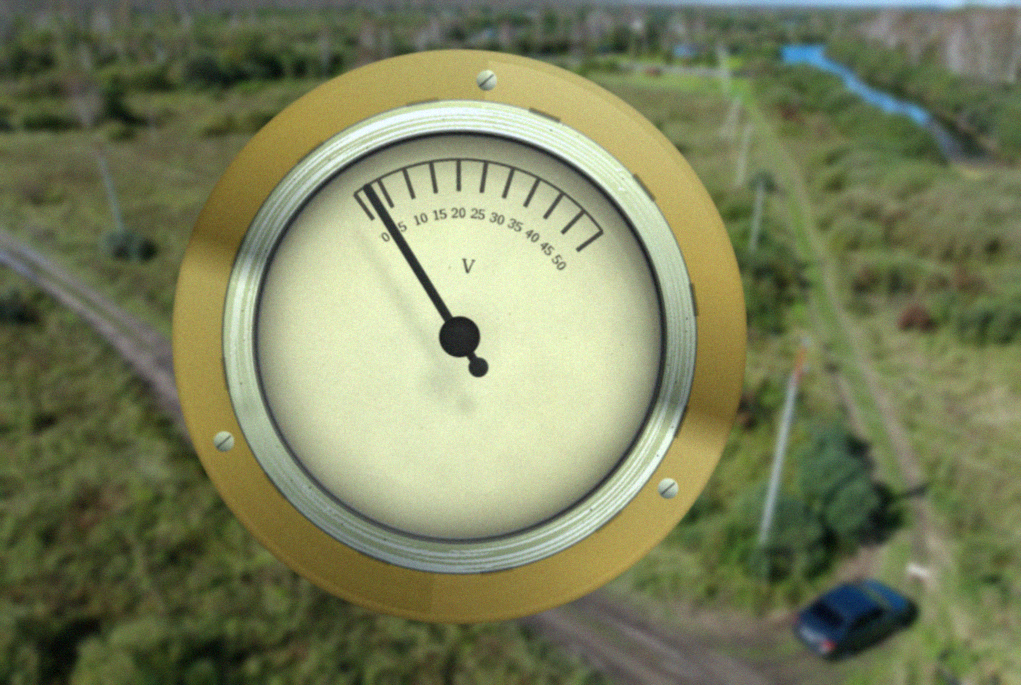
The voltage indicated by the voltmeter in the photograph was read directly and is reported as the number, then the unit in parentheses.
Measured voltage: 2.5 (V)
